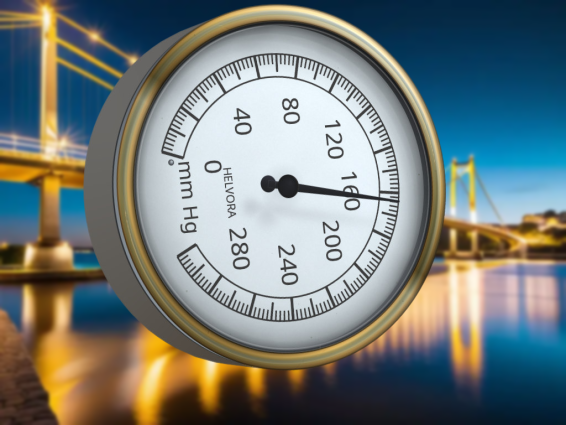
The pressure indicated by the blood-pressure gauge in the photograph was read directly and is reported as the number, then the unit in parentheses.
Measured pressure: 164 (mmHg)
